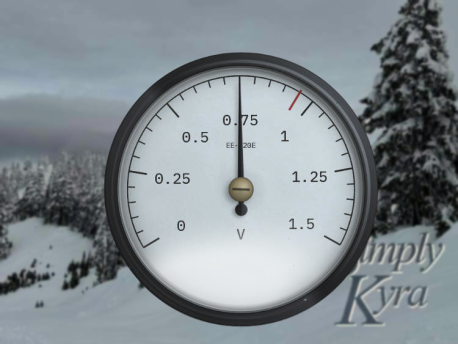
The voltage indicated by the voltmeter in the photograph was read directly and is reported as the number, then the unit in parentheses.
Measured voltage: 0.75 (V)
